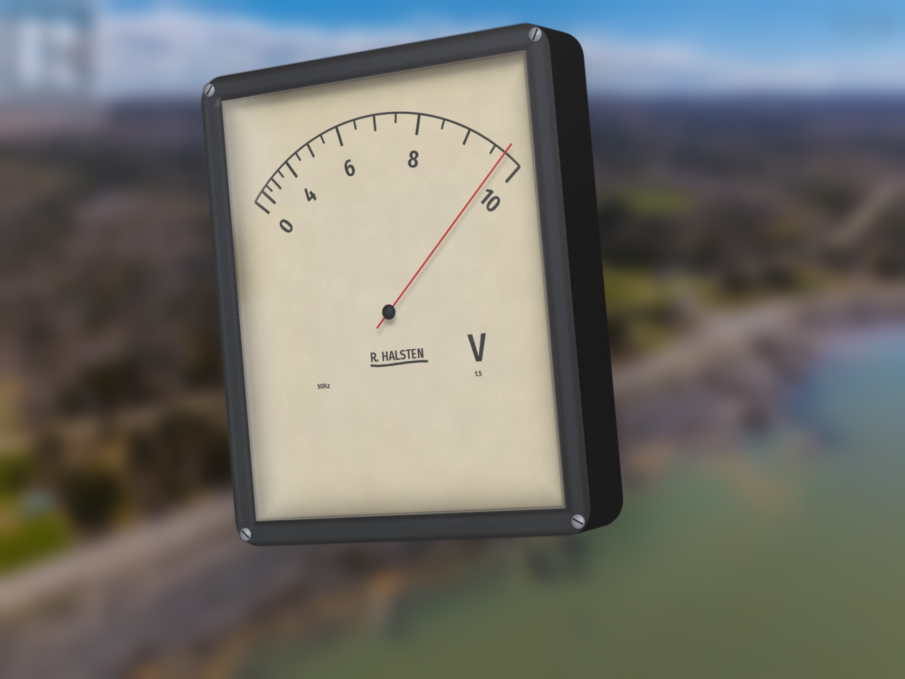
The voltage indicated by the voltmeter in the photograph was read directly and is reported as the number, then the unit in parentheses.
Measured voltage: 9.75 (V)
